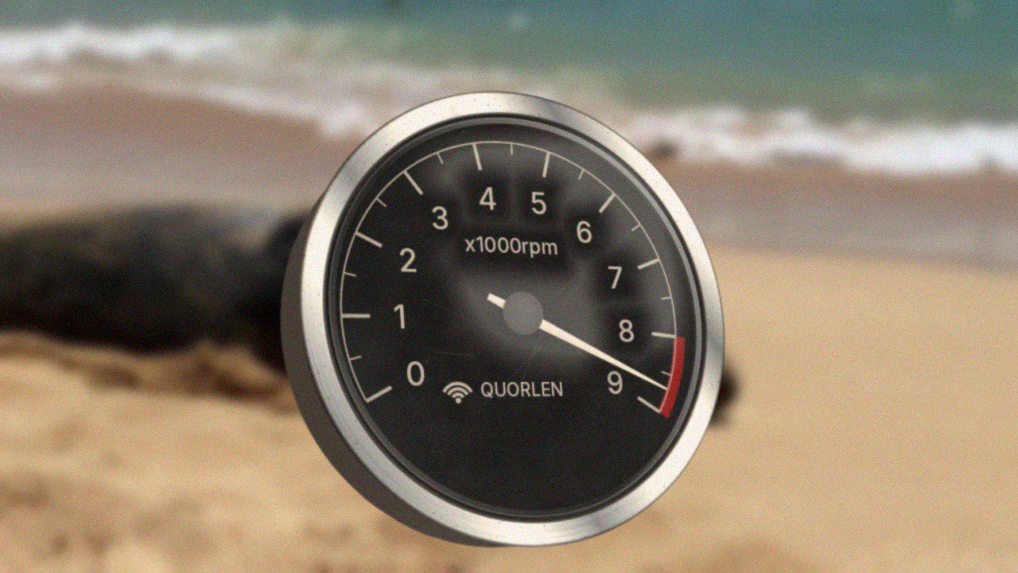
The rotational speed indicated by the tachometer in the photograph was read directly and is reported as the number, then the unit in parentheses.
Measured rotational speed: 8750 (rpm)
